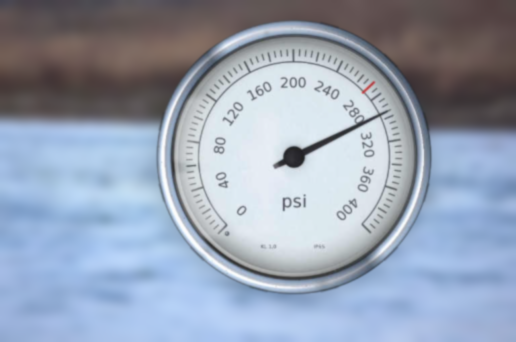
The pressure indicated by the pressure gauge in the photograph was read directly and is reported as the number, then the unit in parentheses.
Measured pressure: 295 (psi)
